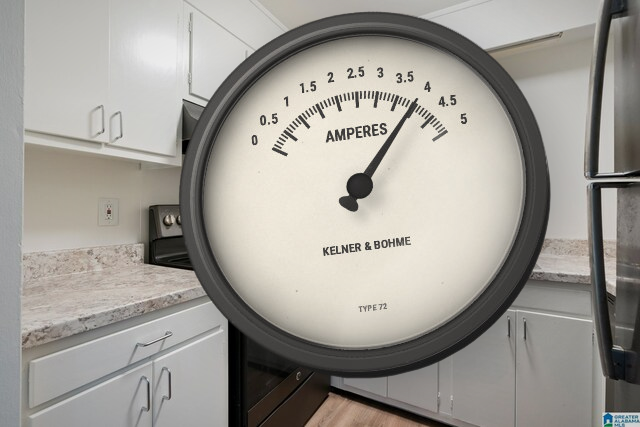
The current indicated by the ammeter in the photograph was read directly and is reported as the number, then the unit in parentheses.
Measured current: 4 (A)
